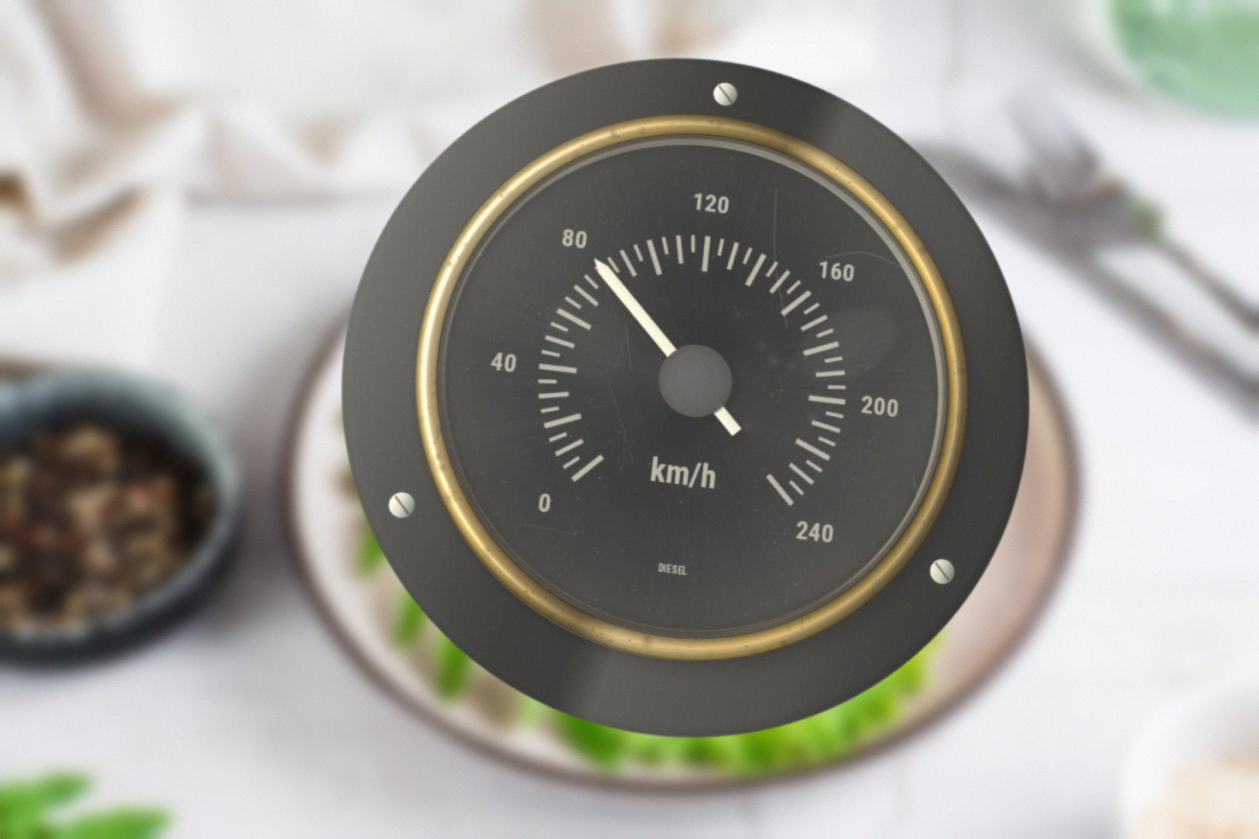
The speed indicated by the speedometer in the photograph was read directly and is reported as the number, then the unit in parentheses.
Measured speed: 80 (km/h)
